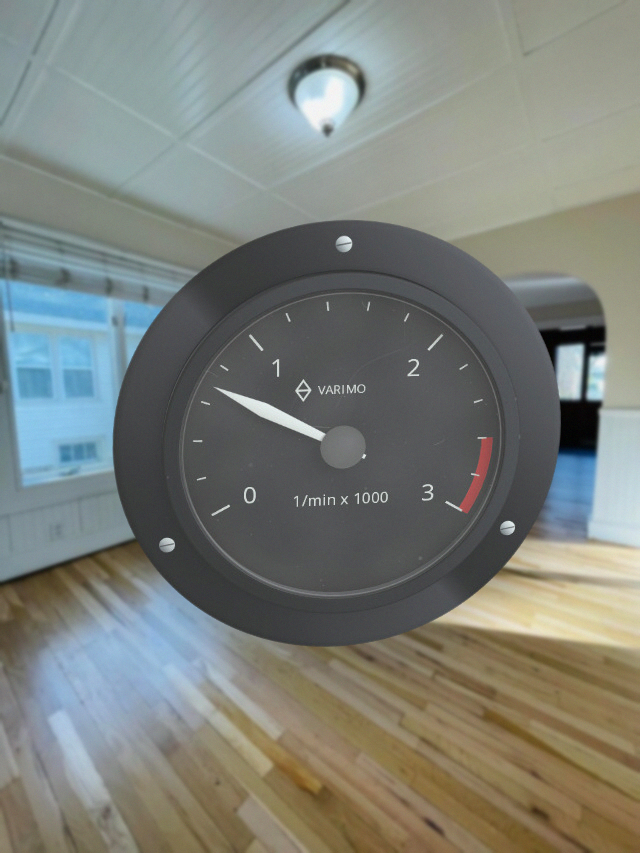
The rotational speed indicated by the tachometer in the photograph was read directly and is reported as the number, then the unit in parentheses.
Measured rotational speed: 700 (rpm)
